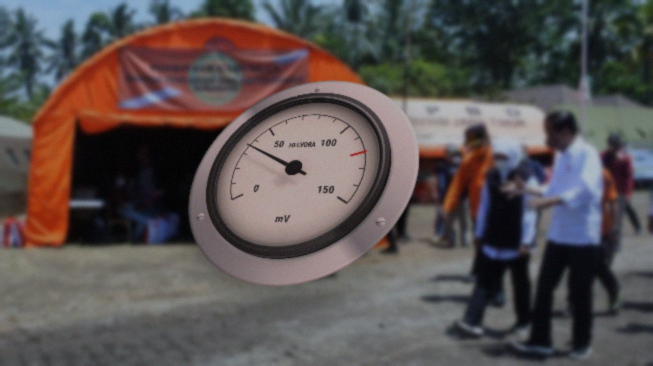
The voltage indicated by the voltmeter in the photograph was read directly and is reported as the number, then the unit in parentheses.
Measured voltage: 35 (mV)
